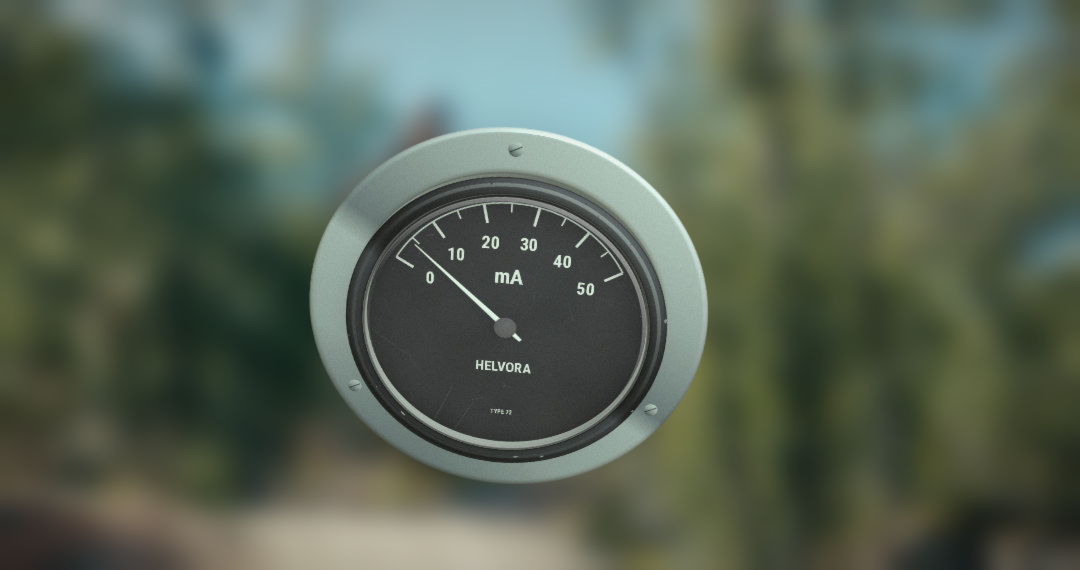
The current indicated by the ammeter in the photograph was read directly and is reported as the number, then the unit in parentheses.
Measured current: 5 (mA)
